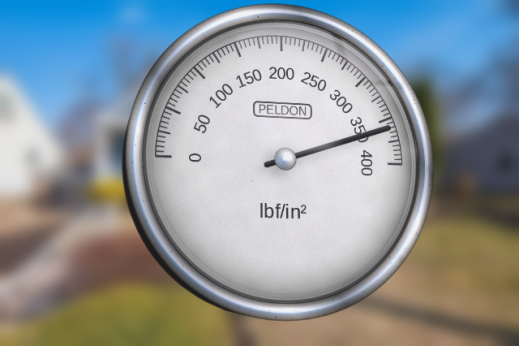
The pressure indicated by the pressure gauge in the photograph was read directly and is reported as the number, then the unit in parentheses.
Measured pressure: 360 (psi)
